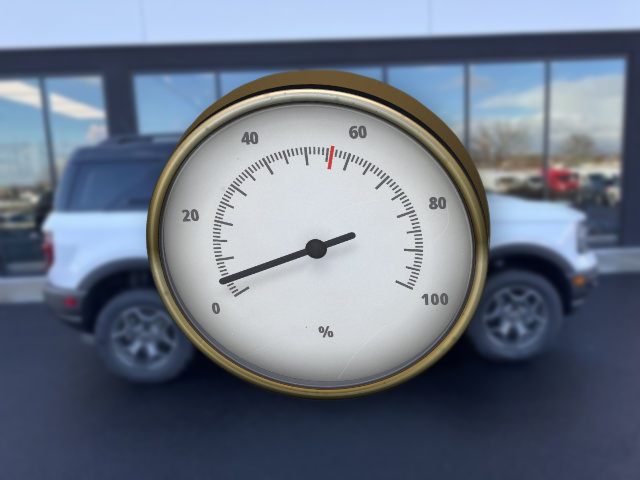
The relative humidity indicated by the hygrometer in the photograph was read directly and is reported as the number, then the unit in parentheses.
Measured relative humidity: 5 (%)
